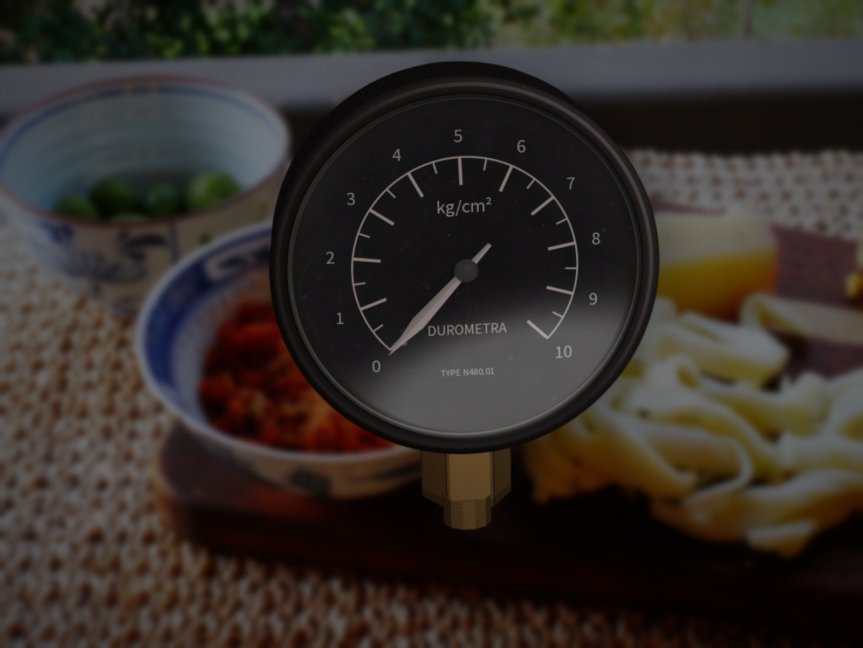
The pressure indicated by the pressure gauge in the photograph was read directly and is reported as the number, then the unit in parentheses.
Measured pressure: 0 (kg/cm²)
